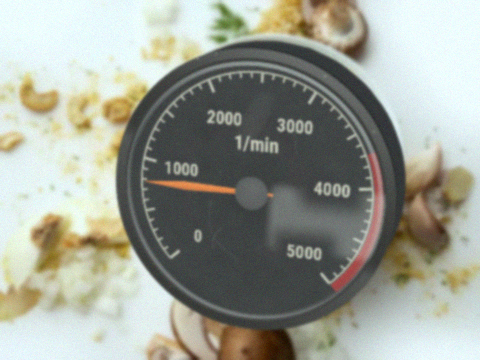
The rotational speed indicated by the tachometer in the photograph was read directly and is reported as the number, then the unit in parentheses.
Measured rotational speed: 800 (rpm)
